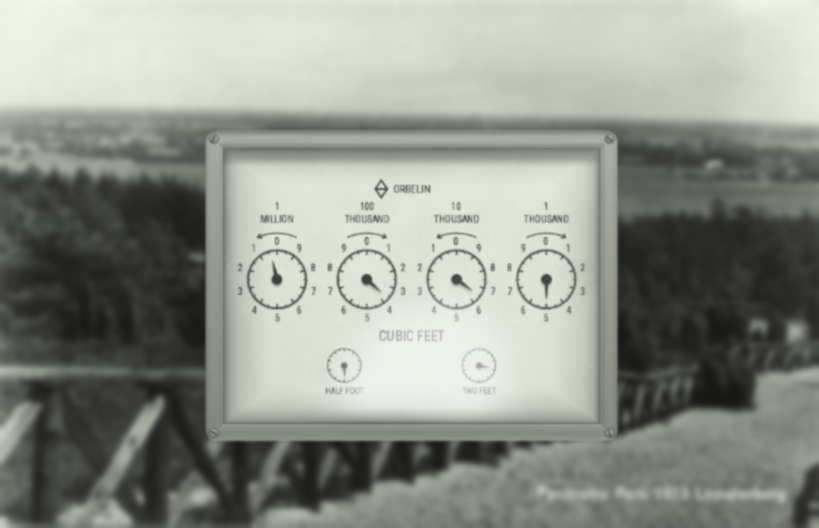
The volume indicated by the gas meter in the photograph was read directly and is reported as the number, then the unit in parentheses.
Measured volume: 36500 (ft³)
